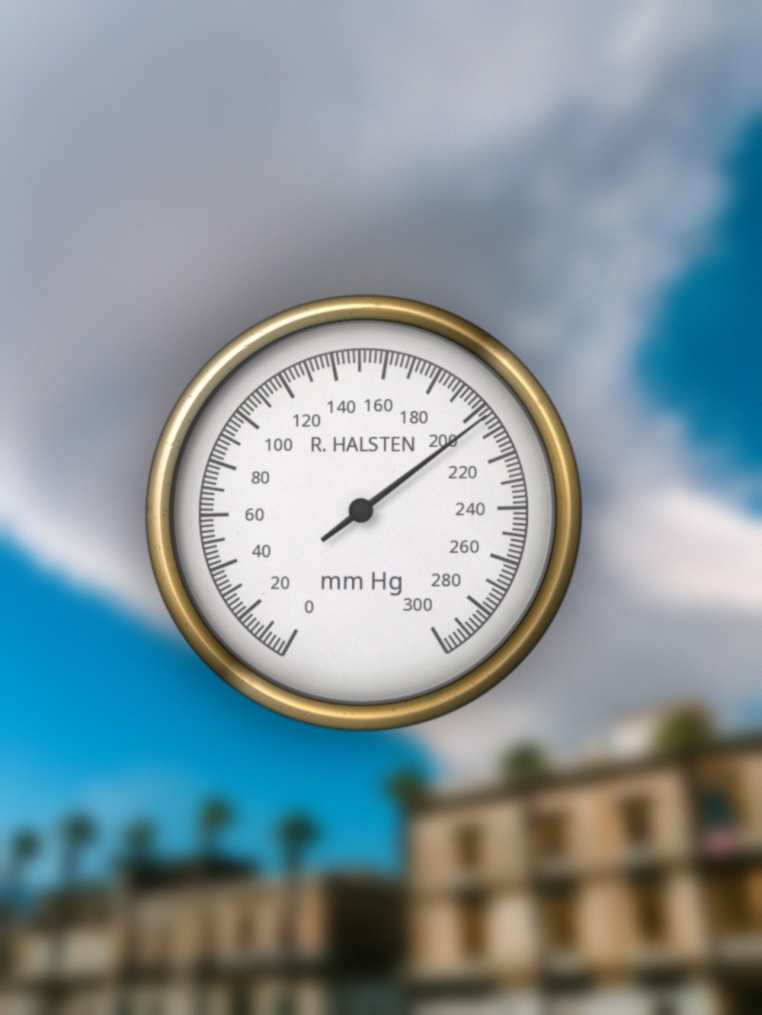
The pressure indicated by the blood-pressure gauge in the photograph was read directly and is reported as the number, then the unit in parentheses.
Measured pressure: 204 (mmHg)
